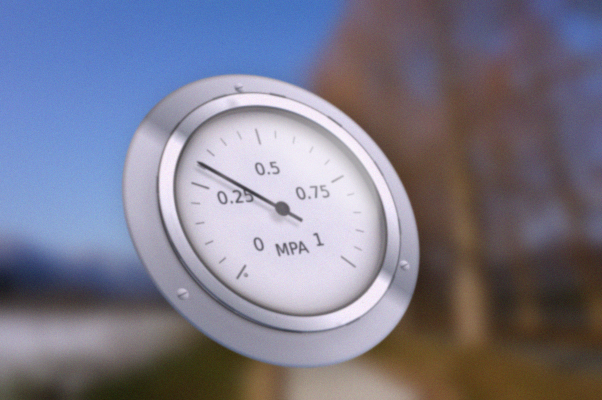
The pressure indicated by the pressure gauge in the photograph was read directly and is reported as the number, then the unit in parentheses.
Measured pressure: 0.3 (MPa)
